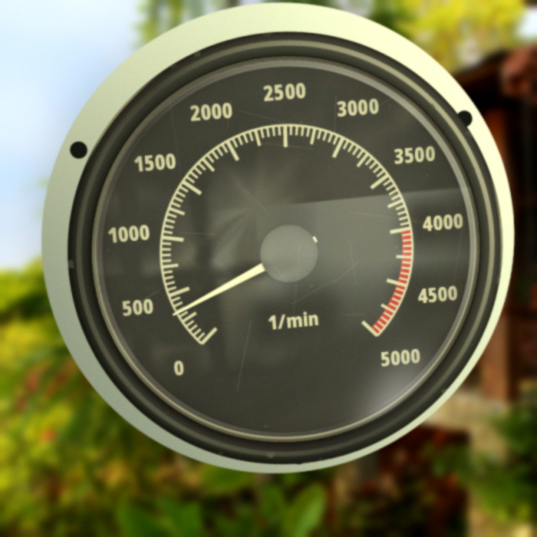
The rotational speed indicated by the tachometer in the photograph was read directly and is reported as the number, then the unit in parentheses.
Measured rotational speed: 350 (rpm)
